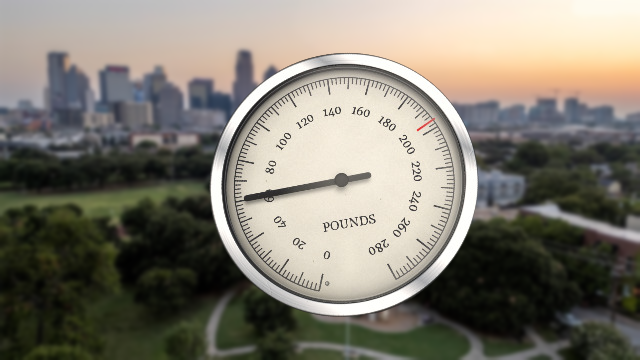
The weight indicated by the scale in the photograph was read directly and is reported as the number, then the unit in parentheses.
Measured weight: 60 (lb)
